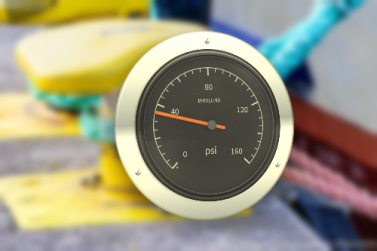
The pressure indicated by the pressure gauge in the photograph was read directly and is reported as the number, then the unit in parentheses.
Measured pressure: 35 (psi)
